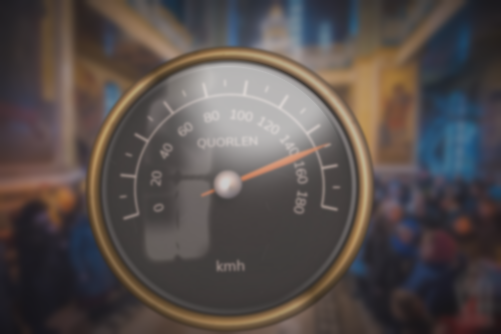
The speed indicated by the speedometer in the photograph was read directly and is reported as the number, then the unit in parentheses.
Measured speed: 150 (km/h)
